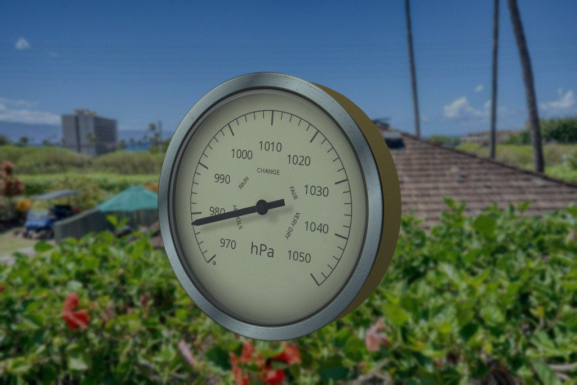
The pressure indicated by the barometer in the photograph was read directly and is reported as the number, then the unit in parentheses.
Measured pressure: 978 (hPa)
